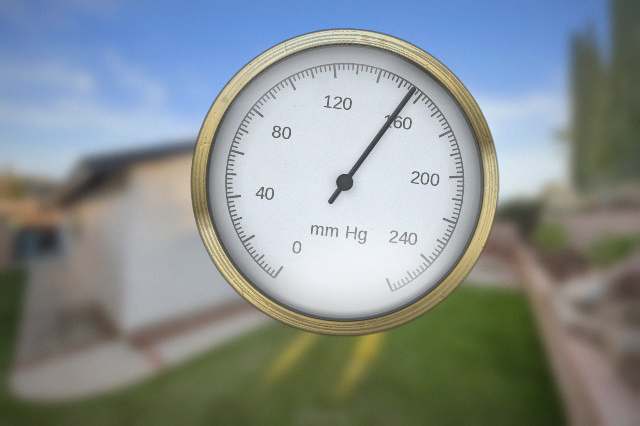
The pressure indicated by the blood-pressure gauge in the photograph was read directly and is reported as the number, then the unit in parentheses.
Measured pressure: 156 (mmHg)
